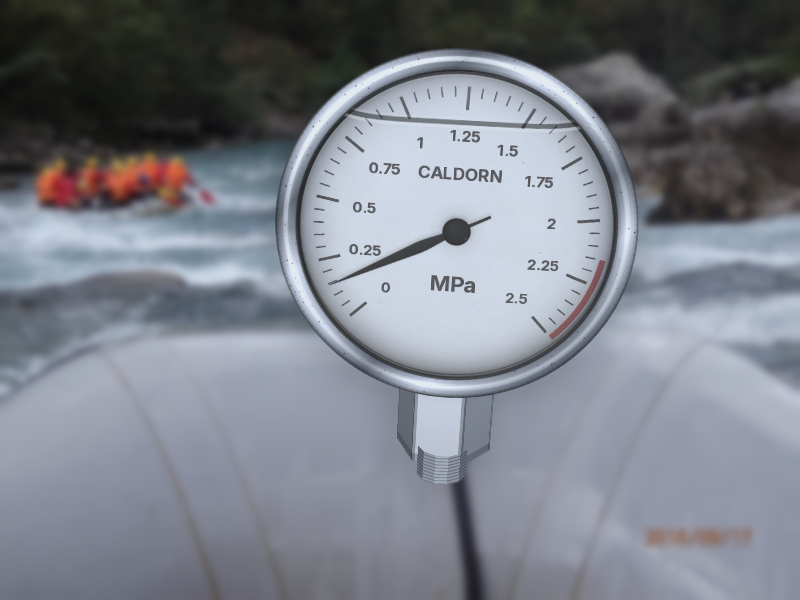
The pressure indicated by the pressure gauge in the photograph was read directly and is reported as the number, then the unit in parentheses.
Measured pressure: 0.15 (MPa)
